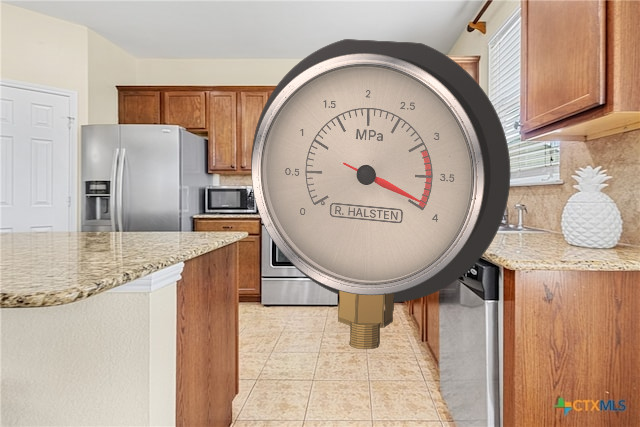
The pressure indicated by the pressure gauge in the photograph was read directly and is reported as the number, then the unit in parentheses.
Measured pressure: 3.9 (MPa)
